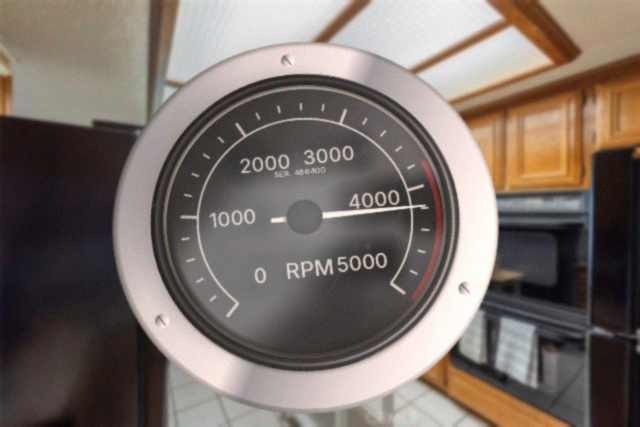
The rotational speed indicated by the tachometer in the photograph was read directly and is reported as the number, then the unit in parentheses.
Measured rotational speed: 4200 (rpm)
